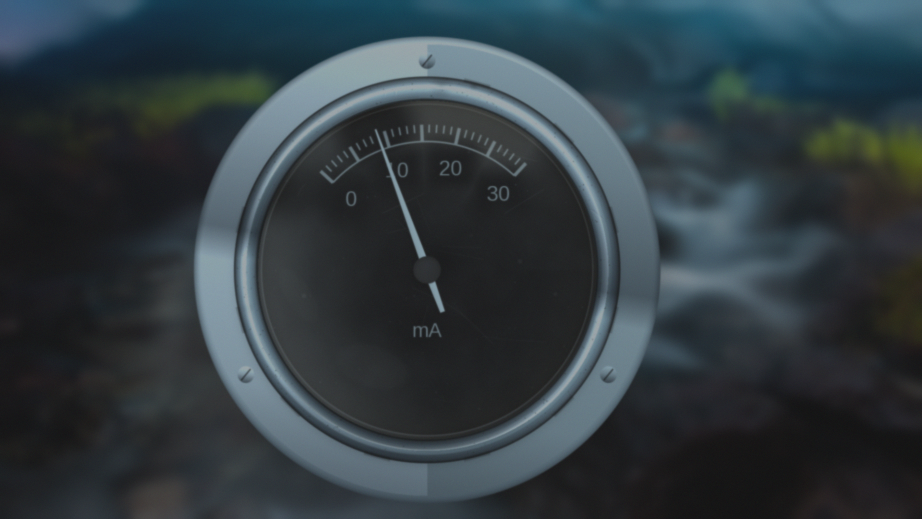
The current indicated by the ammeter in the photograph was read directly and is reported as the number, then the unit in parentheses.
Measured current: 9 (mA)
